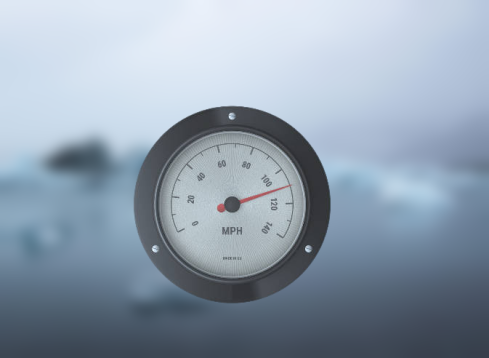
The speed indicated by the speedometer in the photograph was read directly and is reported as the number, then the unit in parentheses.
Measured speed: 110 (mph)
